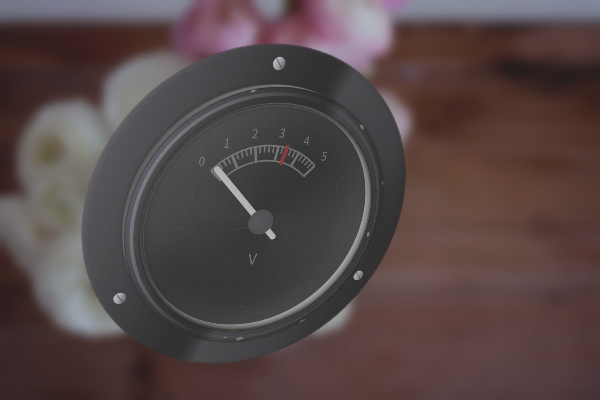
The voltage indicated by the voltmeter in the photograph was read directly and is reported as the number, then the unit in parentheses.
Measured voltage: 0.2 (V)
